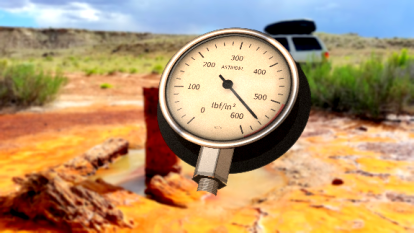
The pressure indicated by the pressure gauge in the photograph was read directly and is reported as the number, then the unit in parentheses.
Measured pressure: 560 (psi)
